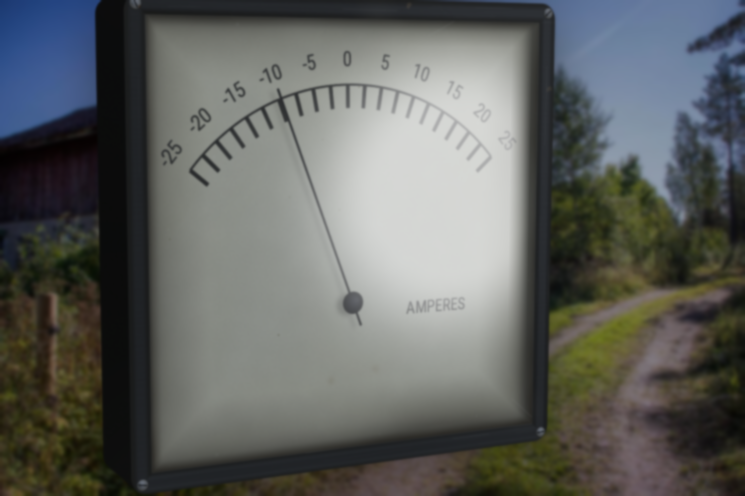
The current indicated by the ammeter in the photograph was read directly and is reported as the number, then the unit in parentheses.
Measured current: -10 (A)
